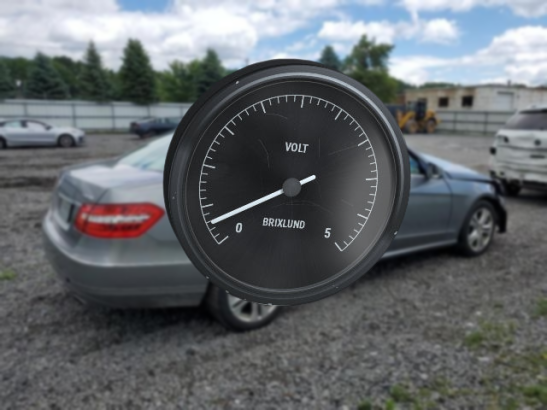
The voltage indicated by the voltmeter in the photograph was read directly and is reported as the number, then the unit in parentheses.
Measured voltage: 0.3 (V)
